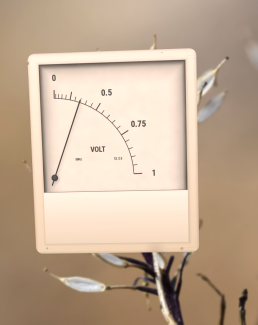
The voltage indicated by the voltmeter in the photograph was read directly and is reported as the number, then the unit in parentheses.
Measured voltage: 0.35 (V)
